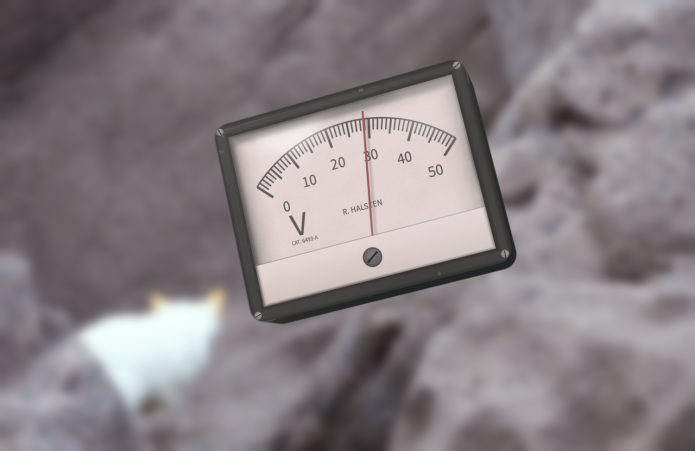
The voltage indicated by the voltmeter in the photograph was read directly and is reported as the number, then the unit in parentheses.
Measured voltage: 29 (V)
